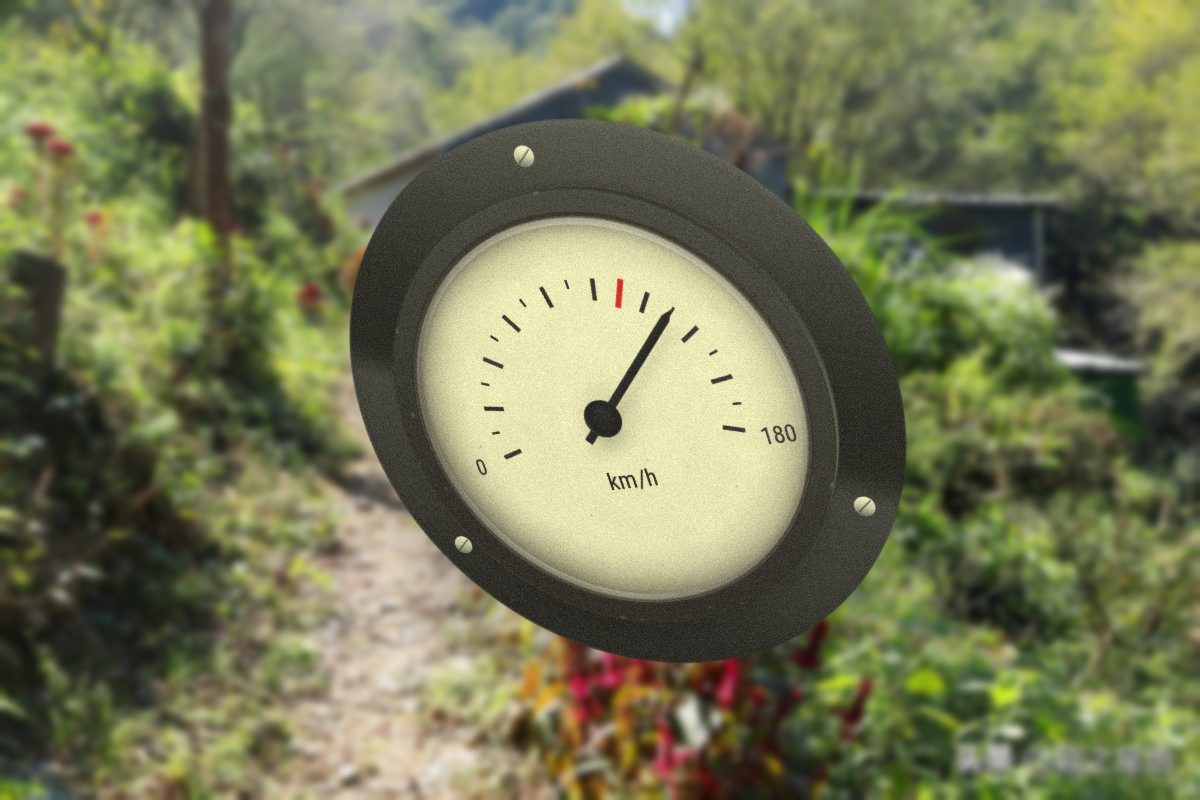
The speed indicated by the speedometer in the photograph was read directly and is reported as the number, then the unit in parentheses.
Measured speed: 130 (km/h)
